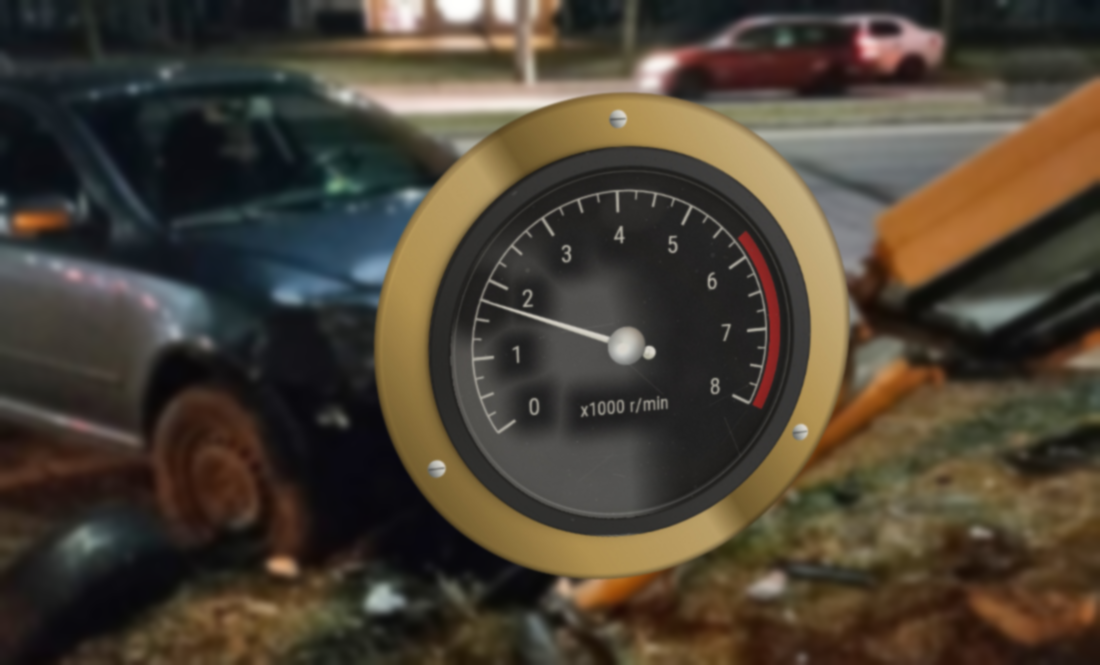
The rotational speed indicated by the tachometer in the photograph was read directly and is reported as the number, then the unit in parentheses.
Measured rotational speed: 1750 (rpm)
